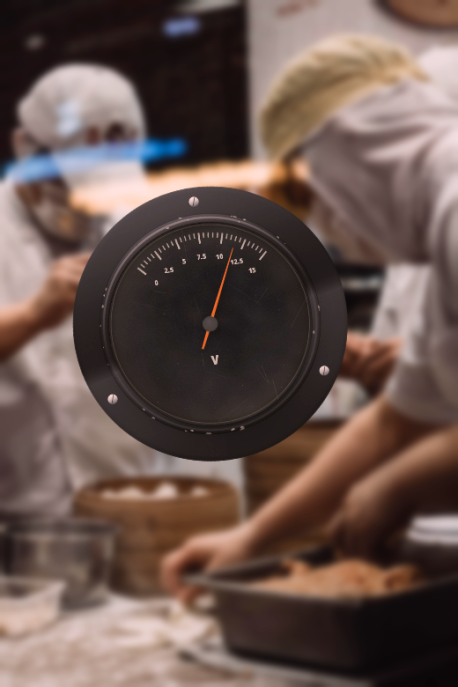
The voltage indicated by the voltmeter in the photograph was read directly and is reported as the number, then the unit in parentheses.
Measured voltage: 11.5 (V)
